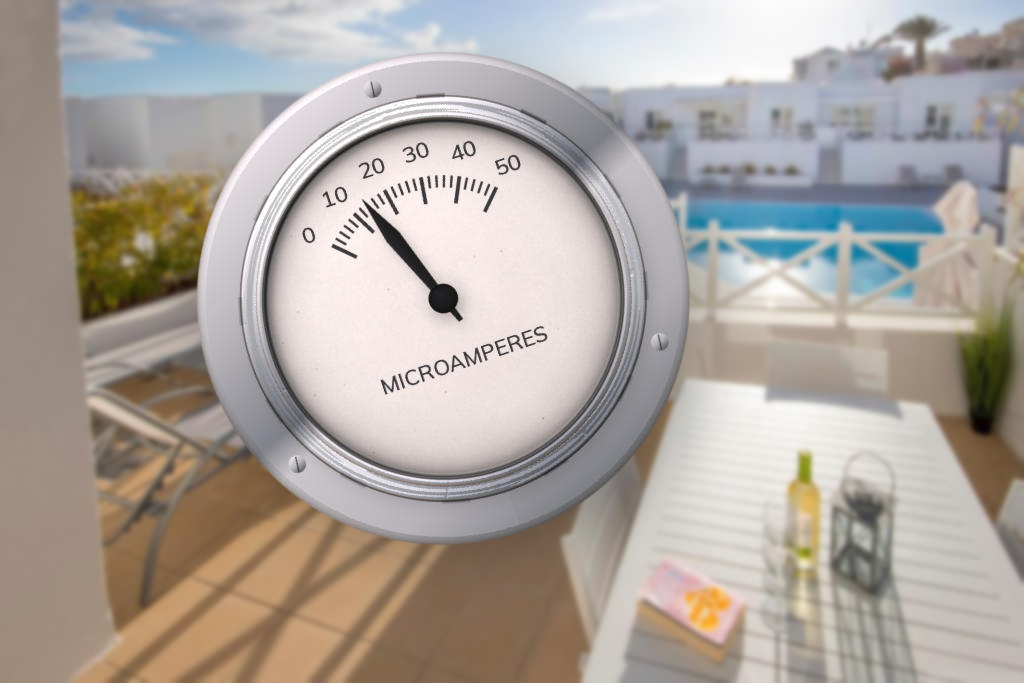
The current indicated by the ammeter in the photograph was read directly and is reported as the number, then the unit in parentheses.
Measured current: 14 (µA)
